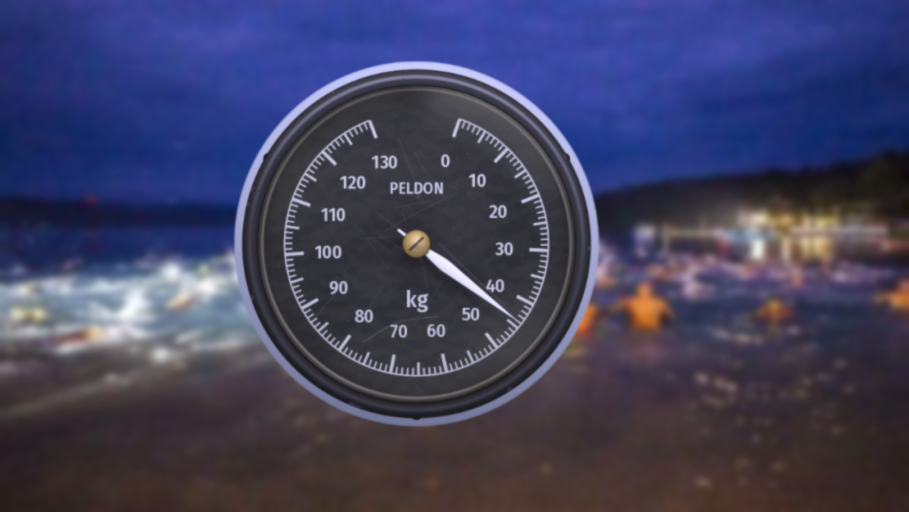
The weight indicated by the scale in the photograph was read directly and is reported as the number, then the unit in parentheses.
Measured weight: 44 (kg)
